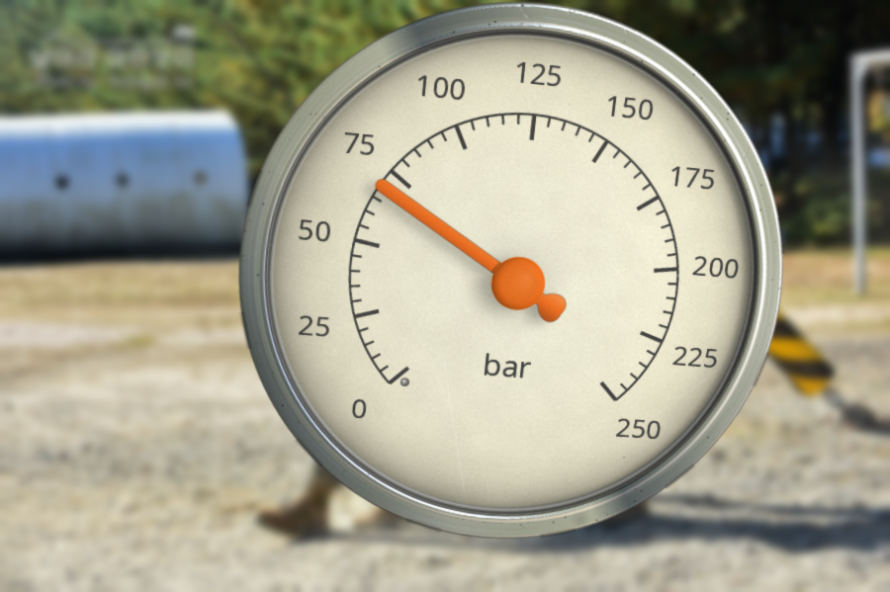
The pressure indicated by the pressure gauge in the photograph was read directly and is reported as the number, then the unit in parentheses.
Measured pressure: 70 (bar)
